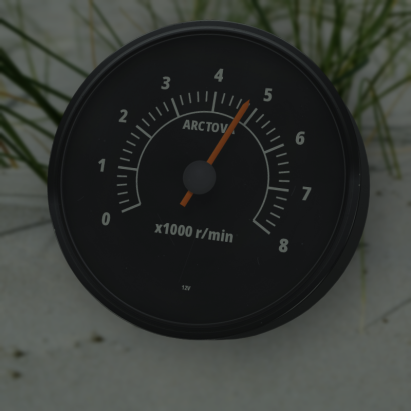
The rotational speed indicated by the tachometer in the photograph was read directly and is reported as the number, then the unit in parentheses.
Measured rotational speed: 4800 (rpm)
